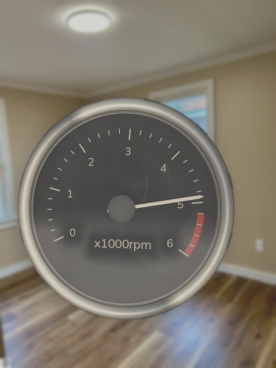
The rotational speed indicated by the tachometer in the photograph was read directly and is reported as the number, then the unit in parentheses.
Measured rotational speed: 4900 (rpm)
